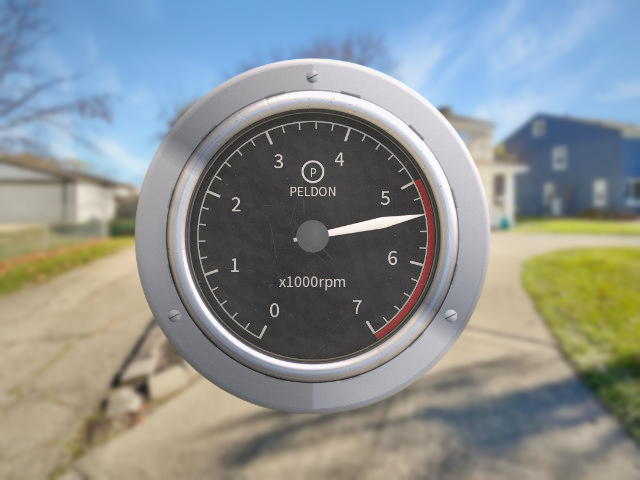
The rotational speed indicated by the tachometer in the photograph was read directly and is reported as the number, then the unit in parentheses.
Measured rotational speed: 5400 (rpm)
